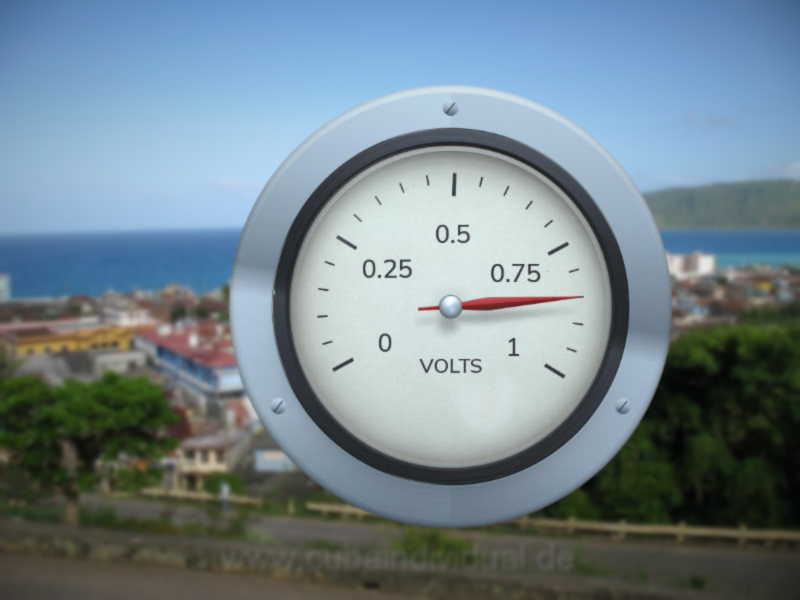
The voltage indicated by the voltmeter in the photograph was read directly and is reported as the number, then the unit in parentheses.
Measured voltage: 0.85 (V)
